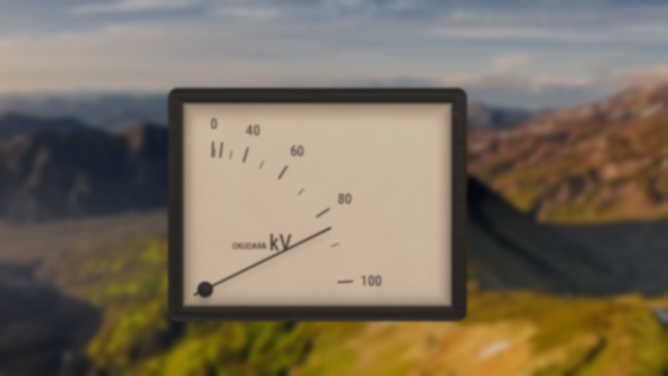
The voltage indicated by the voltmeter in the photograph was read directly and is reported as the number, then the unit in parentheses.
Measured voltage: 85 (kV)
